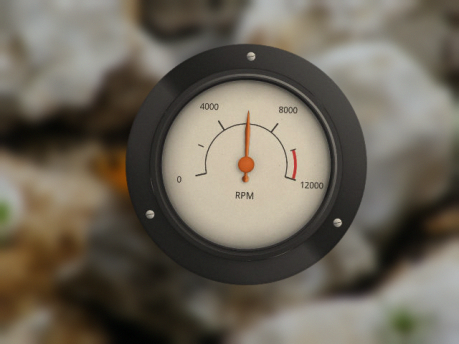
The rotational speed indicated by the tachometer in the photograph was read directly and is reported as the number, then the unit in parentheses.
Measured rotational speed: 6000 (rpm)
